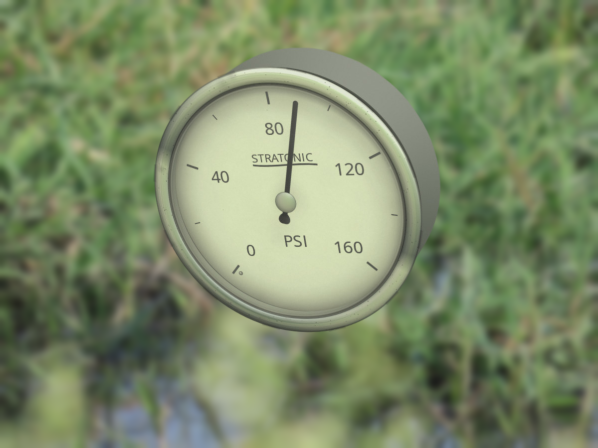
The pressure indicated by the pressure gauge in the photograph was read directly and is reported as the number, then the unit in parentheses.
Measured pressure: 90 (psi)
